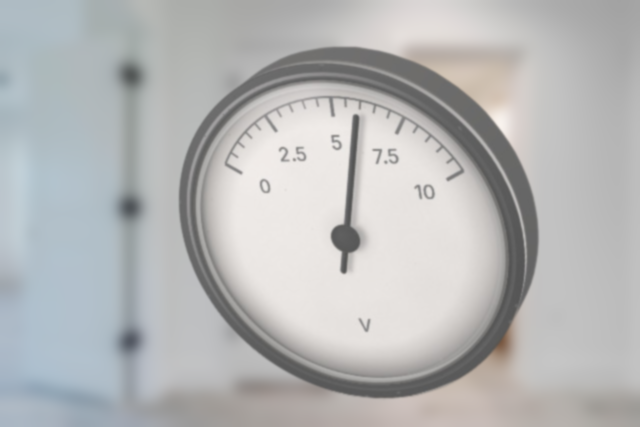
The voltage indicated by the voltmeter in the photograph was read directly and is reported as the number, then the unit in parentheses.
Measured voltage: 6 (V)
